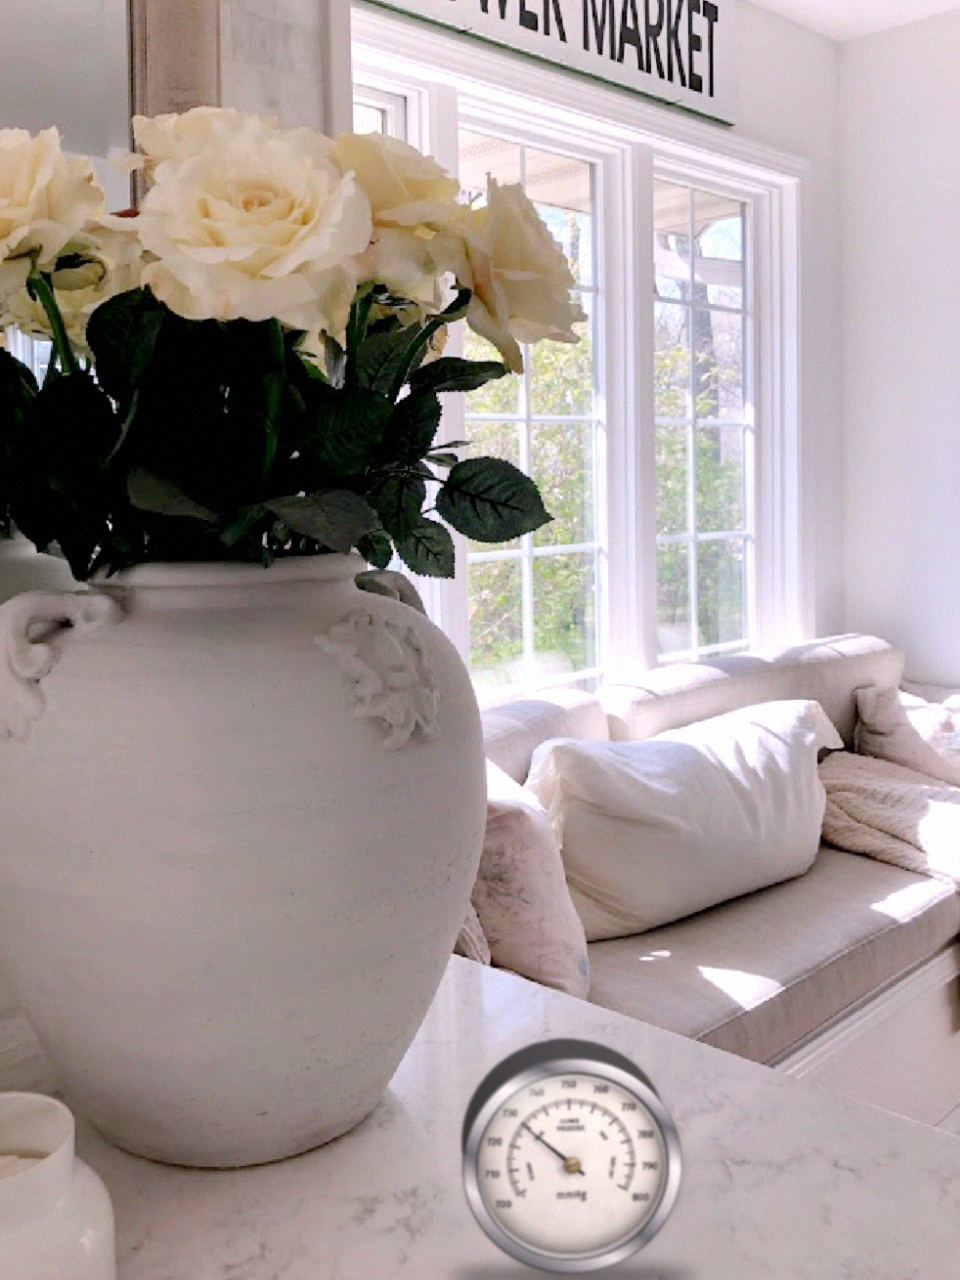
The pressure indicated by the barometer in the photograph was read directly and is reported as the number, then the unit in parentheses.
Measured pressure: 730 (mmHg)
